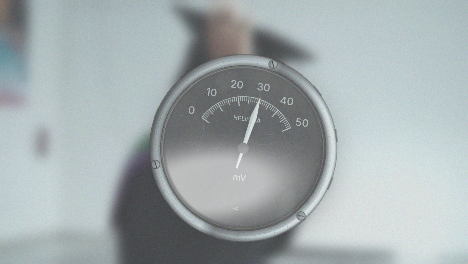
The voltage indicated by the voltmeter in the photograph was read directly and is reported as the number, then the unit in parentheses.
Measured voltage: 30 (mV)
